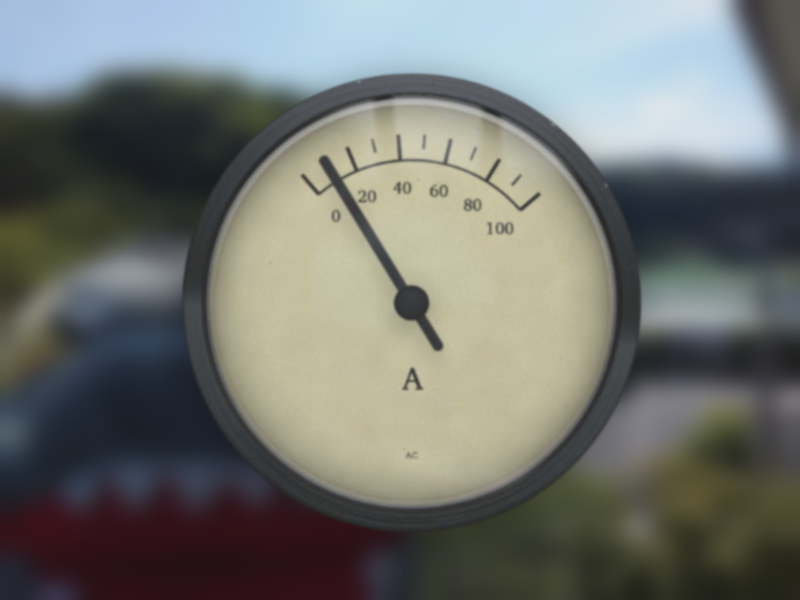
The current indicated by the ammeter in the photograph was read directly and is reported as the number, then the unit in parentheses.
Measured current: 10 (A)
